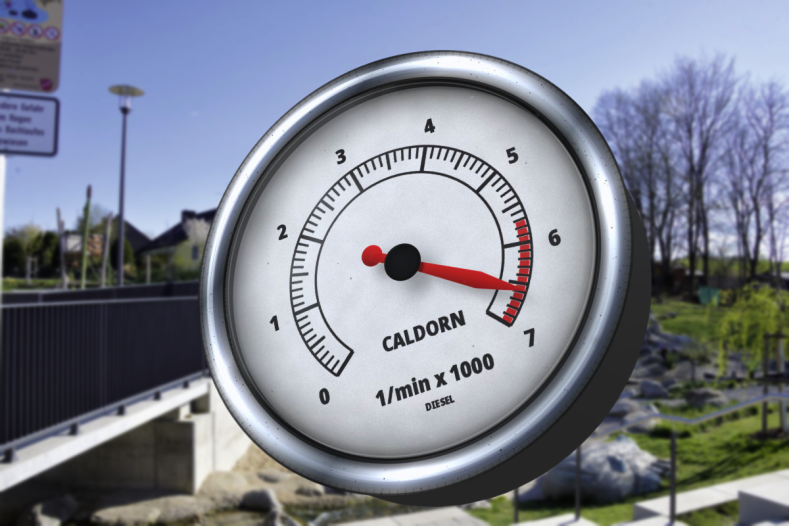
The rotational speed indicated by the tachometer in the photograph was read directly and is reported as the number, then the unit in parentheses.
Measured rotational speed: 6600 (rpm)
